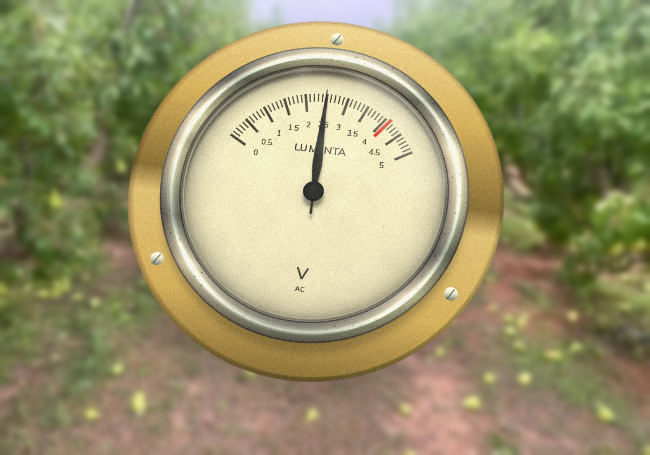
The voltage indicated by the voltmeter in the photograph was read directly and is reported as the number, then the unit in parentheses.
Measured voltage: 2.5 (V)
